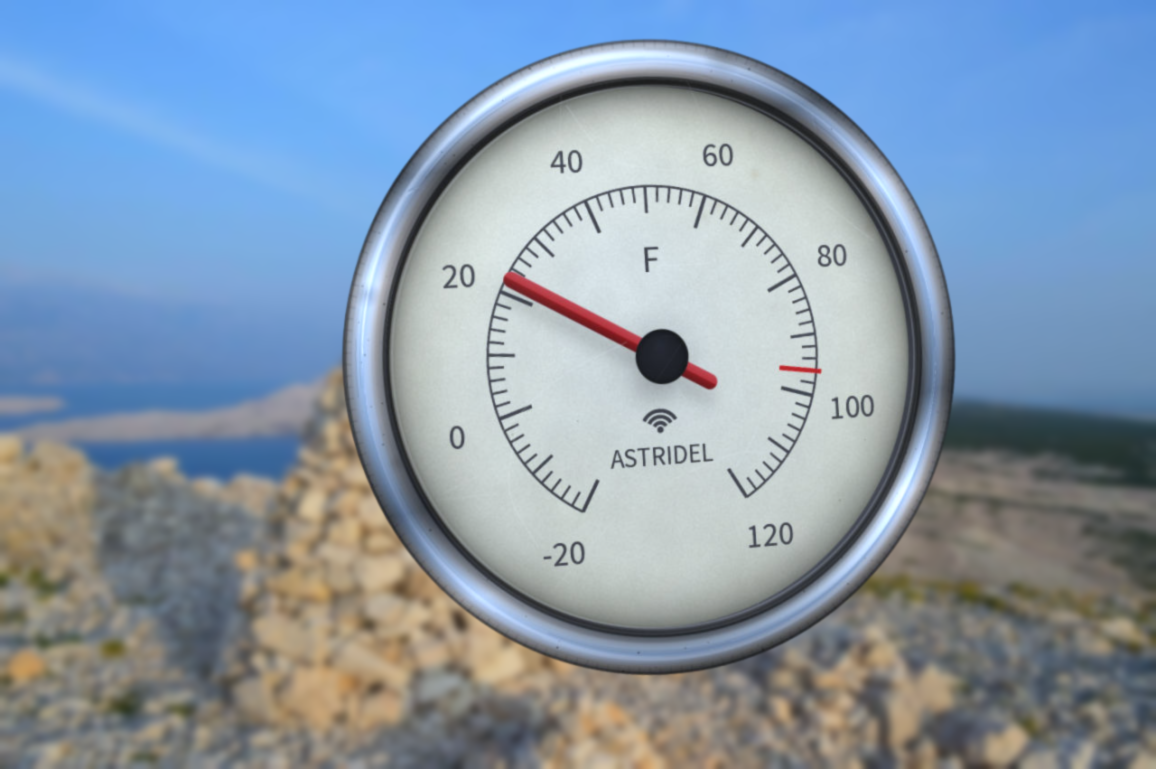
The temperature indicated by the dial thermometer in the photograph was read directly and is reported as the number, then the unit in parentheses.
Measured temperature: 22 (°F)
